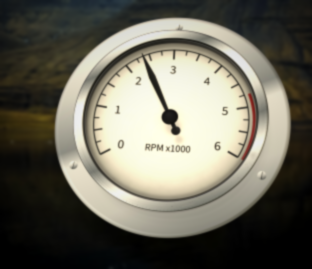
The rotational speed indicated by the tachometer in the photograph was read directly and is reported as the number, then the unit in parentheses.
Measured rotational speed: 2375 (rpm)
